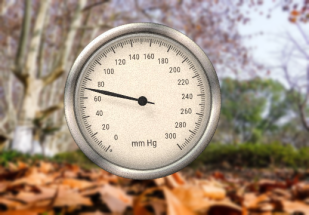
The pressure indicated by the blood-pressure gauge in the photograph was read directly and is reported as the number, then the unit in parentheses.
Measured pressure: 70 (mmHg)
